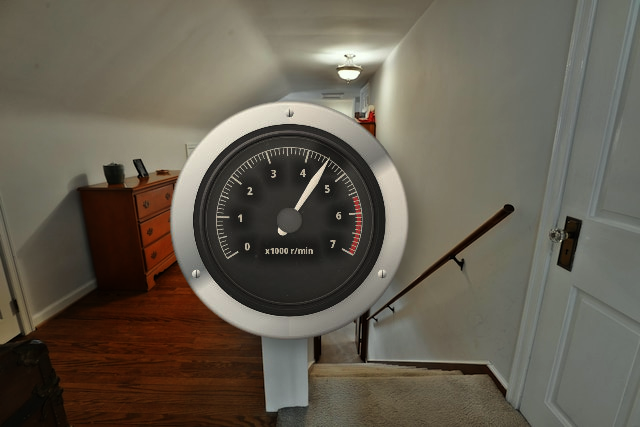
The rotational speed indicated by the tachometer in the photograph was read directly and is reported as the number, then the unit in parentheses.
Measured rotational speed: 4500 (rpm)
